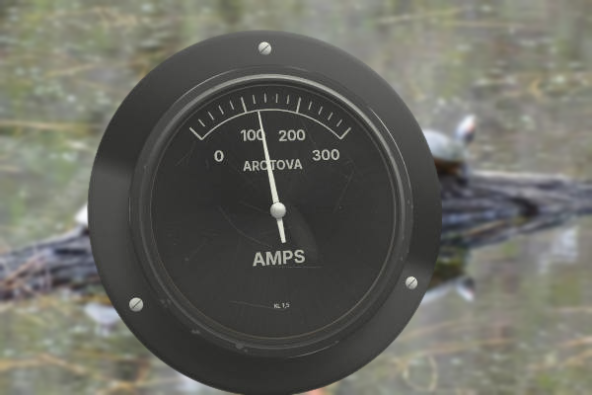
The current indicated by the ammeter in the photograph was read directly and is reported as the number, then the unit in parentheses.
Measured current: 120 (A)
